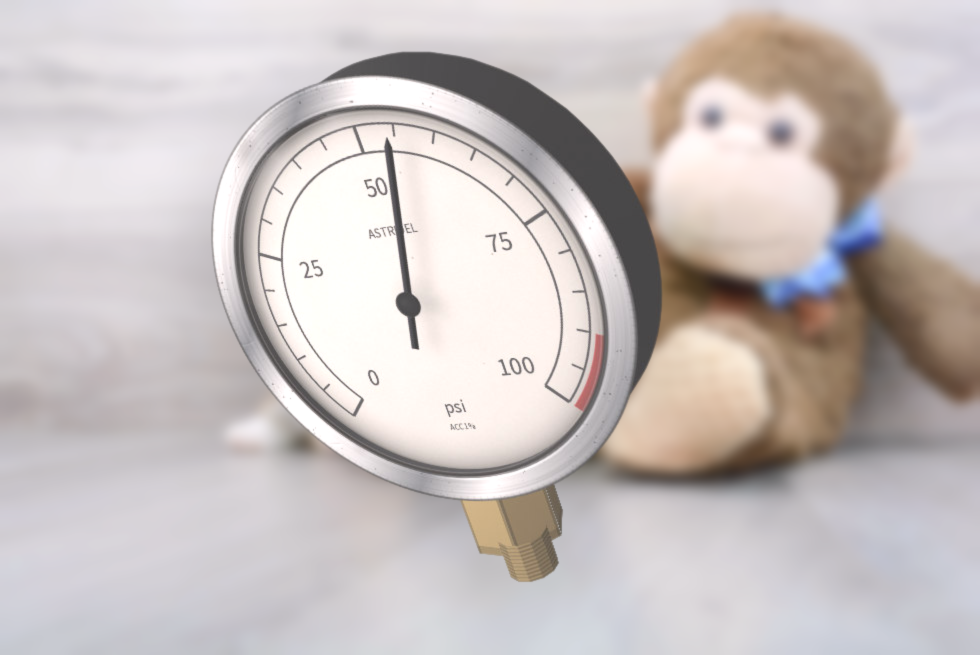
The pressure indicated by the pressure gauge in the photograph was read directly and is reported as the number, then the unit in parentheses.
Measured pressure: 55 (psi)
